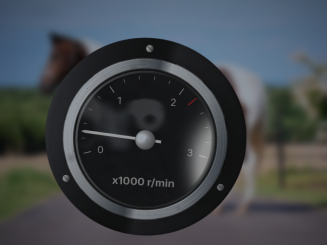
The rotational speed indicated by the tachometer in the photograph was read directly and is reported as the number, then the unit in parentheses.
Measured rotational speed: 300 (rpm)
